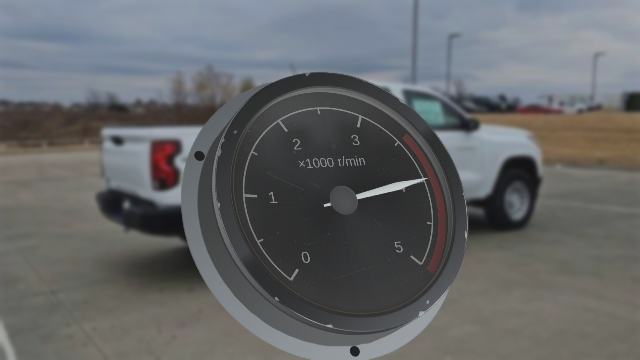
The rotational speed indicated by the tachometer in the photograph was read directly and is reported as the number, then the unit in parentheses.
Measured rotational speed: 4000 (rpm)
